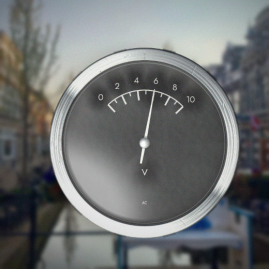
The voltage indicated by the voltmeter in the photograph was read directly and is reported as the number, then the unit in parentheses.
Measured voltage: 6 (V)
